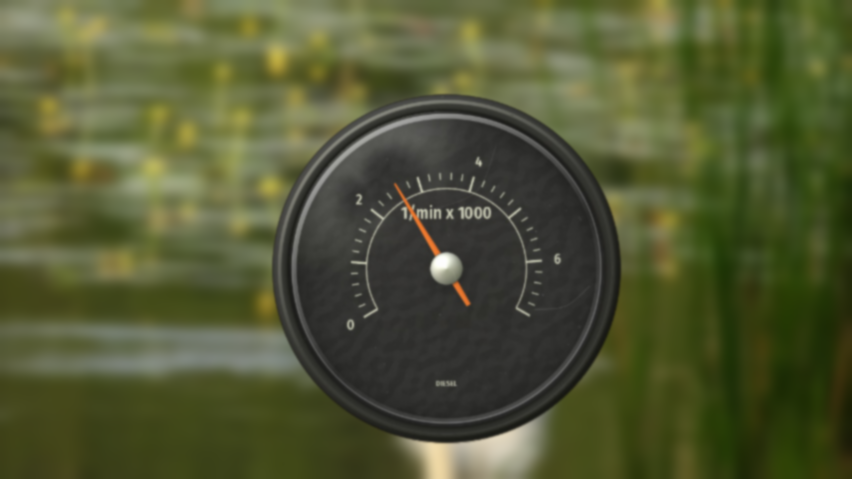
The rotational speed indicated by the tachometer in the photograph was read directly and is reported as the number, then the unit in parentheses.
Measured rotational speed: 2600 (rpm)
